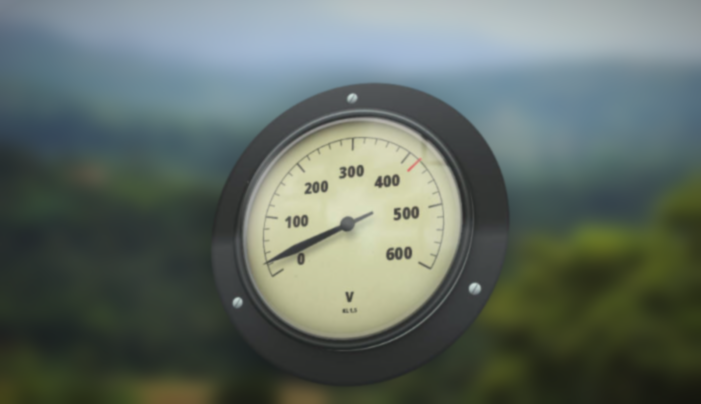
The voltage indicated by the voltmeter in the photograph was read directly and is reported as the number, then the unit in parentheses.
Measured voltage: 20 (V)
